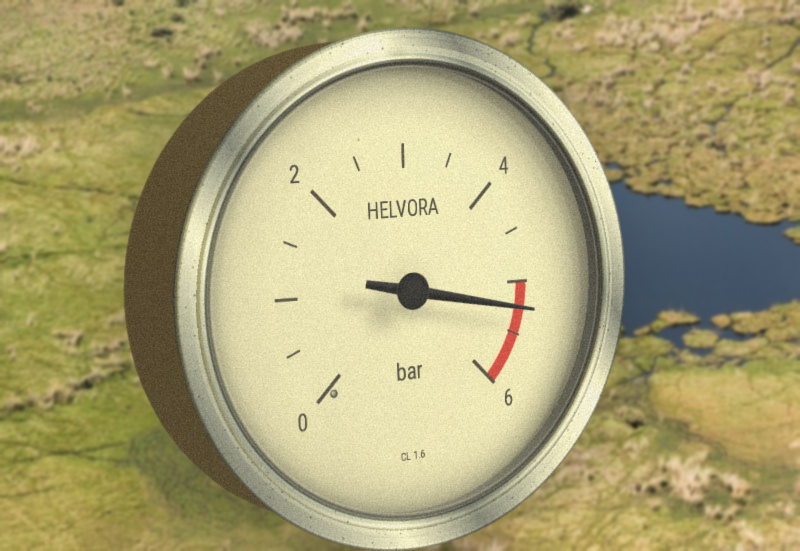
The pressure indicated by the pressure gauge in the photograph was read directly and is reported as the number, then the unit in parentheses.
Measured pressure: 5.25 (bar)
